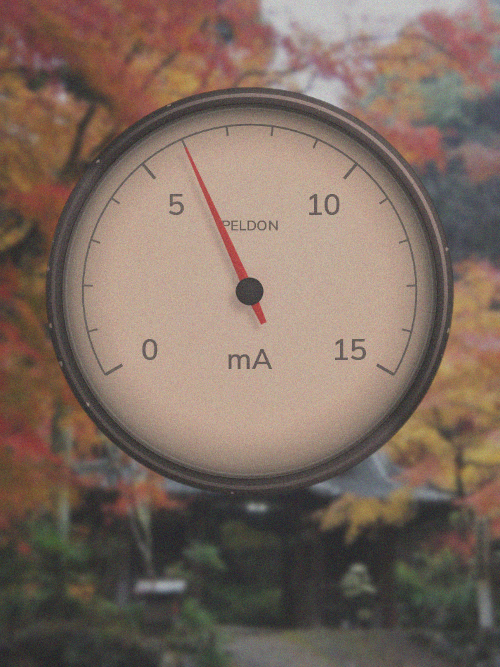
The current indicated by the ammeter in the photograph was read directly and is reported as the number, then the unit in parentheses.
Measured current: 6 (mA)
